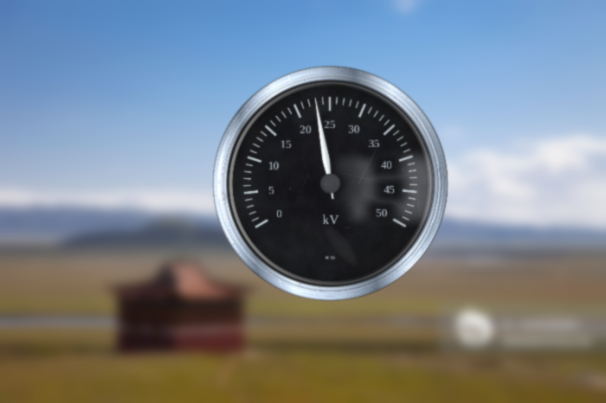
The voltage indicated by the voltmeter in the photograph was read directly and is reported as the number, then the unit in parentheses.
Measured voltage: 23 (kV)
